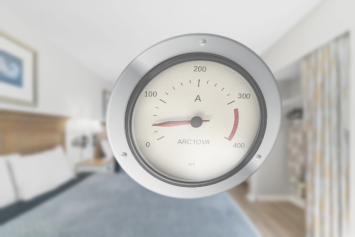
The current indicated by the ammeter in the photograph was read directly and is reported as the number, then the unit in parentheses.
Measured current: 40 (A)
